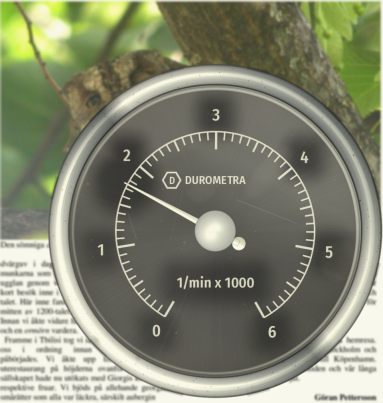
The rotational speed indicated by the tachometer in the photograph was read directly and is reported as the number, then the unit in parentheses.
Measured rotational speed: 1750 (rpm)
